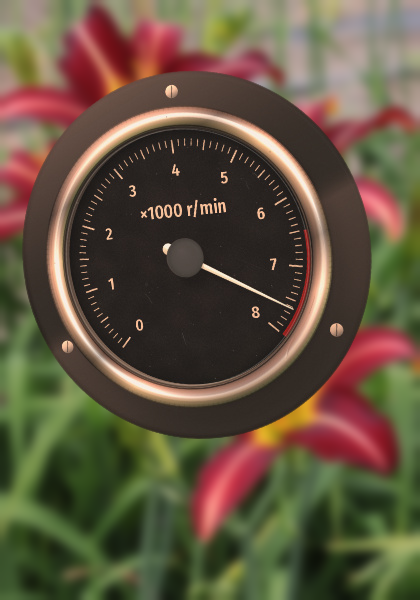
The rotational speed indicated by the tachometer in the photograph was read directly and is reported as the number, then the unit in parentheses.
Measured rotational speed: 7600 (rpm)
